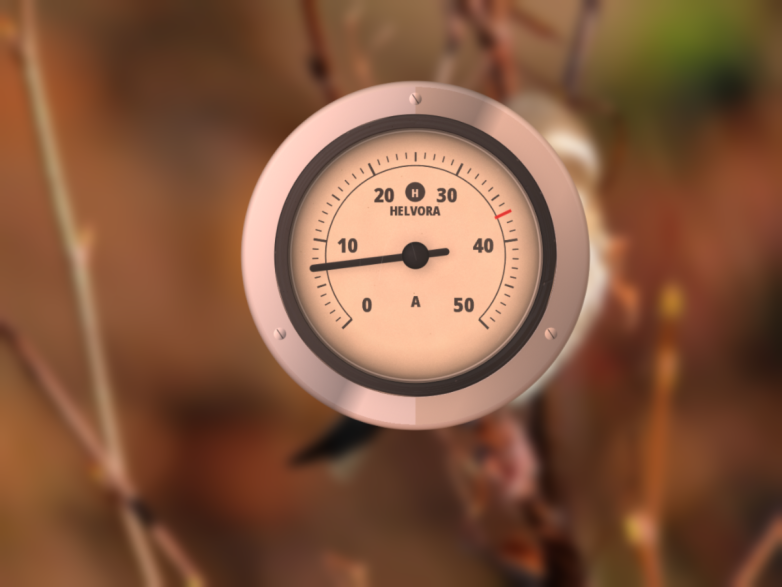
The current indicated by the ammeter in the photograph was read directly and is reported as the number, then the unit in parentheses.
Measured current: 7 (A)
